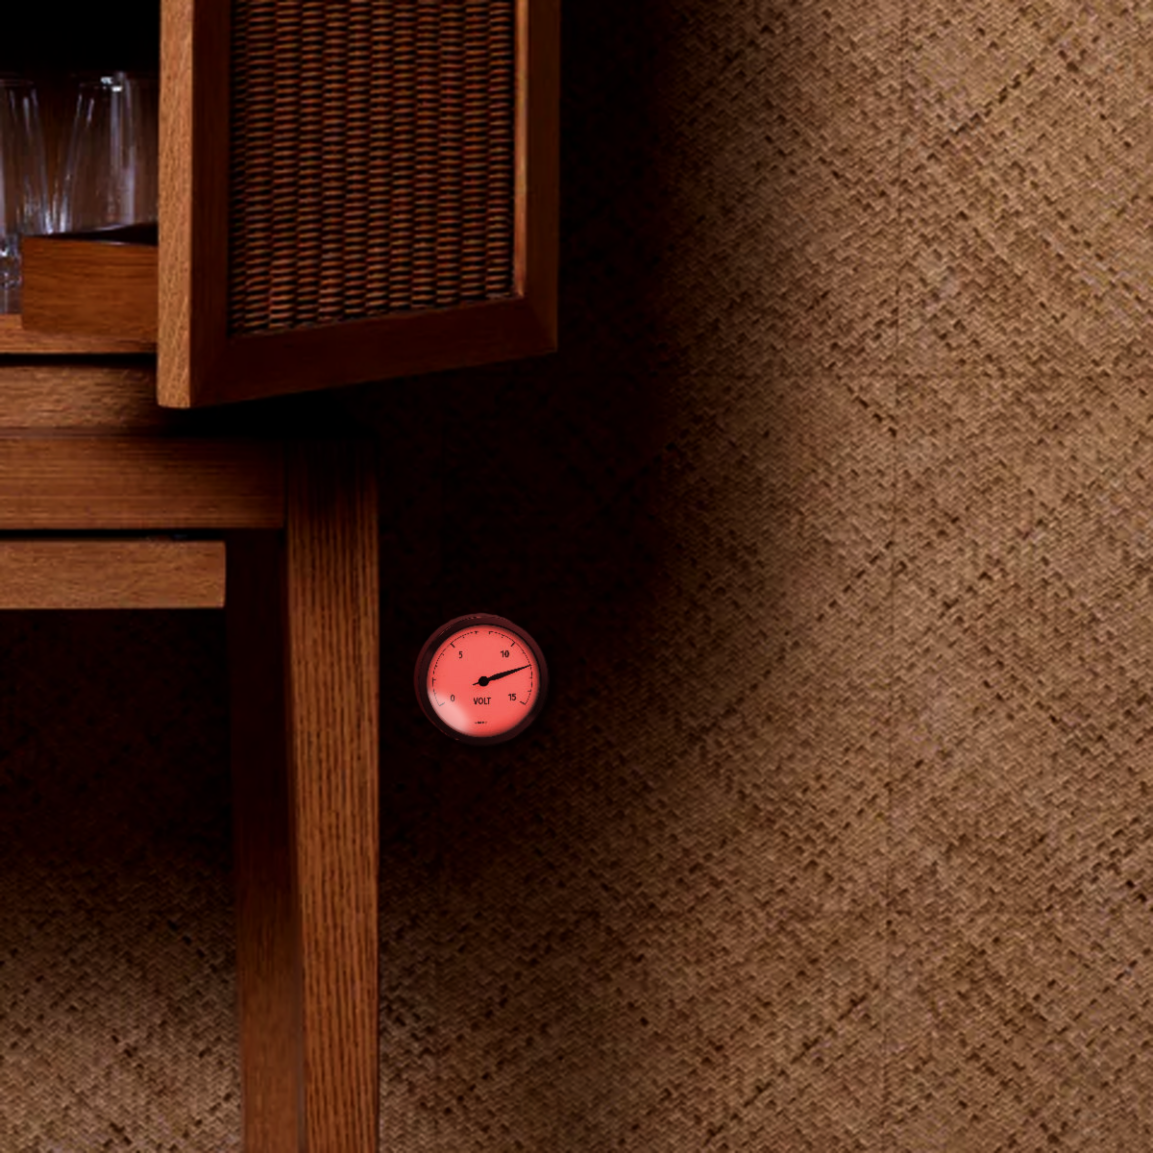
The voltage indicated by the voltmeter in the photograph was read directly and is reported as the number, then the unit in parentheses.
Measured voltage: 12 (V)
